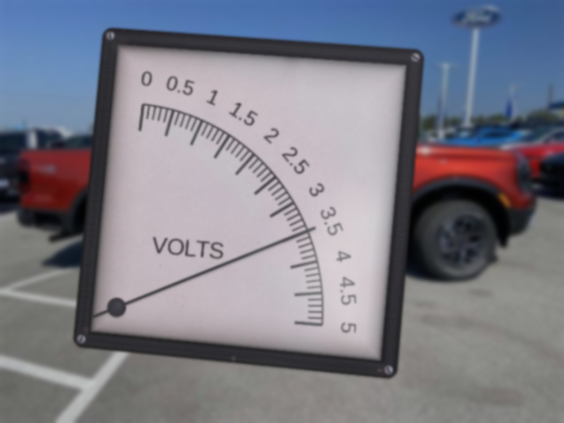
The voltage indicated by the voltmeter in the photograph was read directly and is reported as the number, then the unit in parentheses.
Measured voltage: 3.5 (V)
